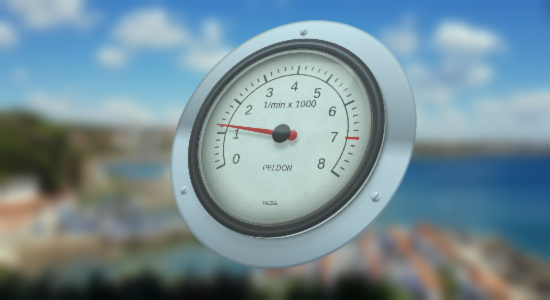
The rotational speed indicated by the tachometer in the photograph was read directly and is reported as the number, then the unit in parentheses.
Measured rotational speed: 1200 (rpm)
